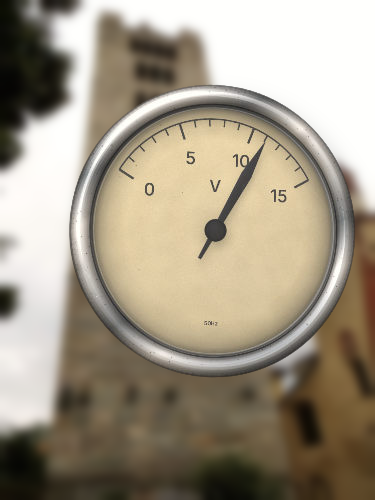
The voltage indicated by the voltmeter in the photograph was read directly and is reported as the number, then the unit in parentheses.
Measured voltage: 11 (V)
